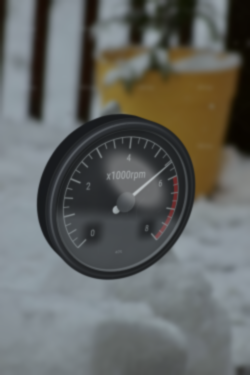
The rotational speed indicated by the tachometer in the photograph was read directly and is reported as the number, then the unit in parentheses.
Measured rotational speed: 5500 (rpm)
